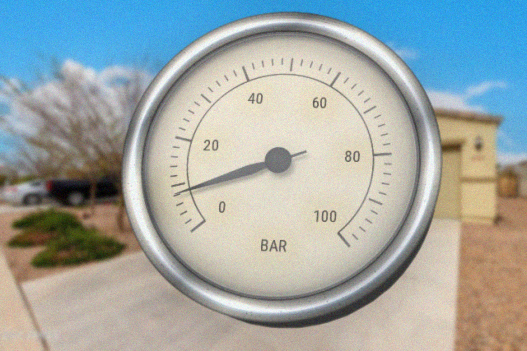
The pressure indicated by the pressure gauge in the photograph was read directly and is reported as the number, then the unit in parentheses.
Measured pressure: 8 (bar)
